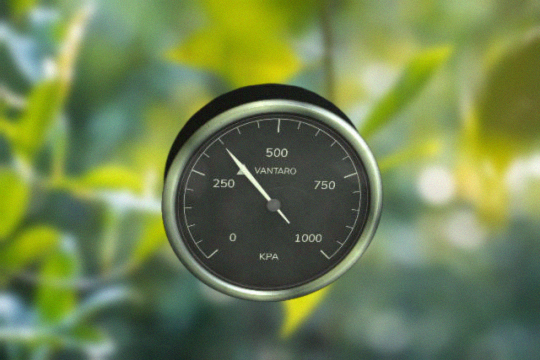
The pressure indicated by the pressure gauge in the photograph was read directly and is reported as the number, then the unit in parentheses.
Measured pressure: 350 (kPa)
